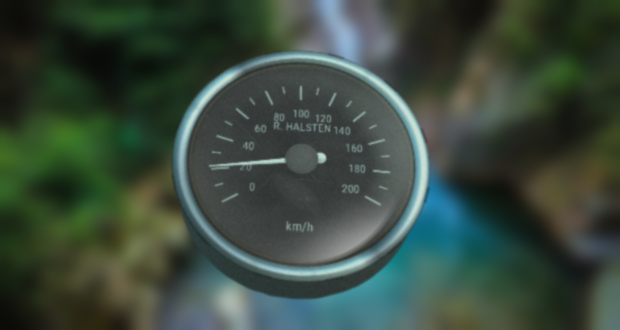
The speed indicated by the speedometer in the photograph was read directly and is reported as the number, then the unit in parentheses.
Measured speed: 20 (km/h)
